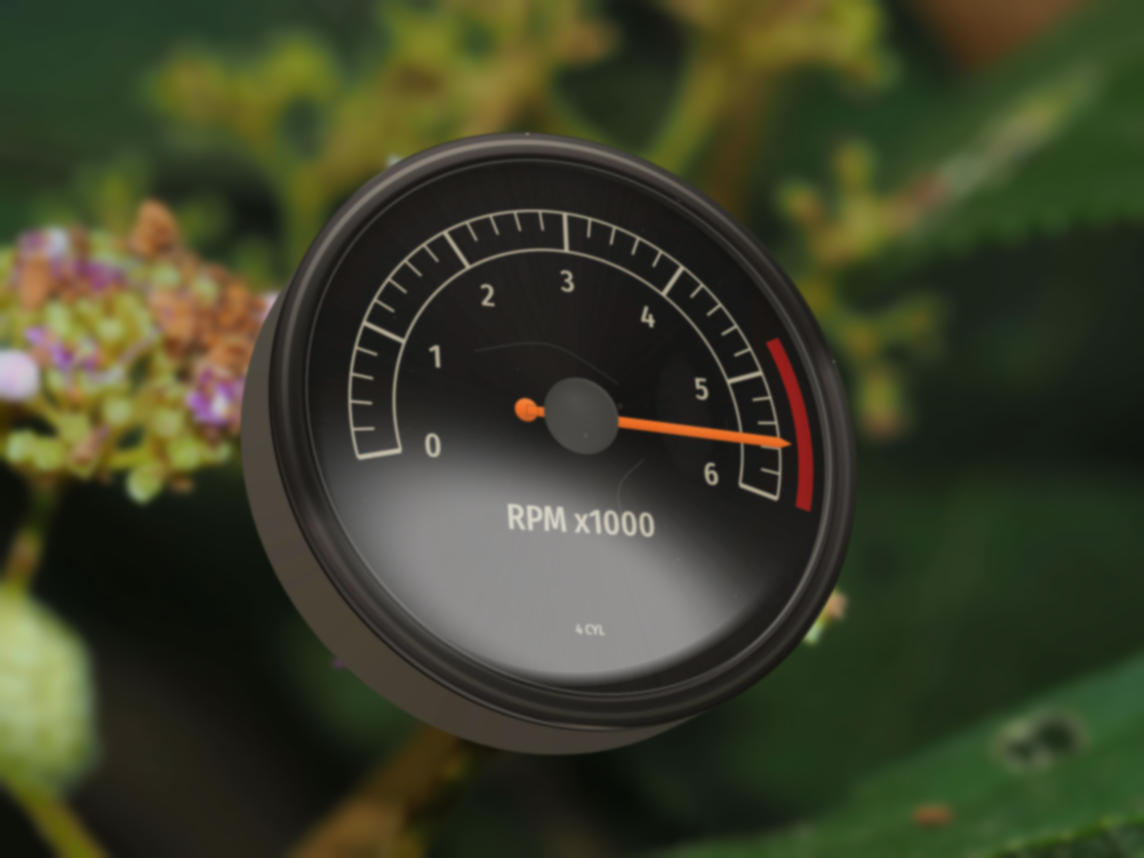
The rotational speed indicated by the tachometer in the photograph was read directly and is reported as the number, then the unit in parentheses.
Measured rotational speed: 5600 (rpm)
